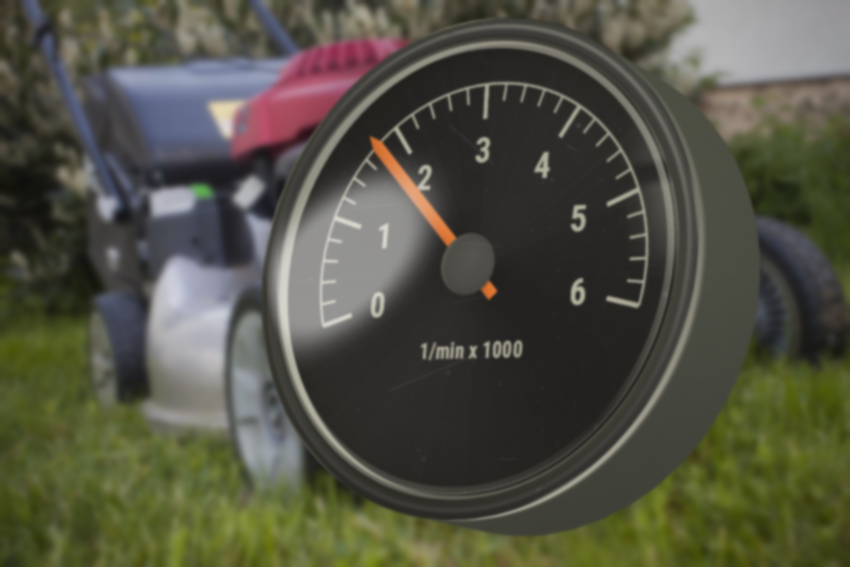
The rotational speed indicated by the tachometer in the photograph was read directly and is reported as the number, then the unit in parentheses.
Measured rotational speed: 1800 (rpm)
